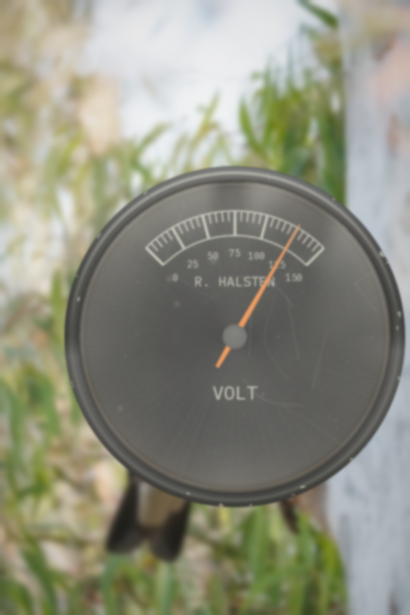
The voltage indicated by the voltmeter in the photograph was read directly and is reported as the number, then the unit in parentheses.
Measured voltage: 125 (V)
